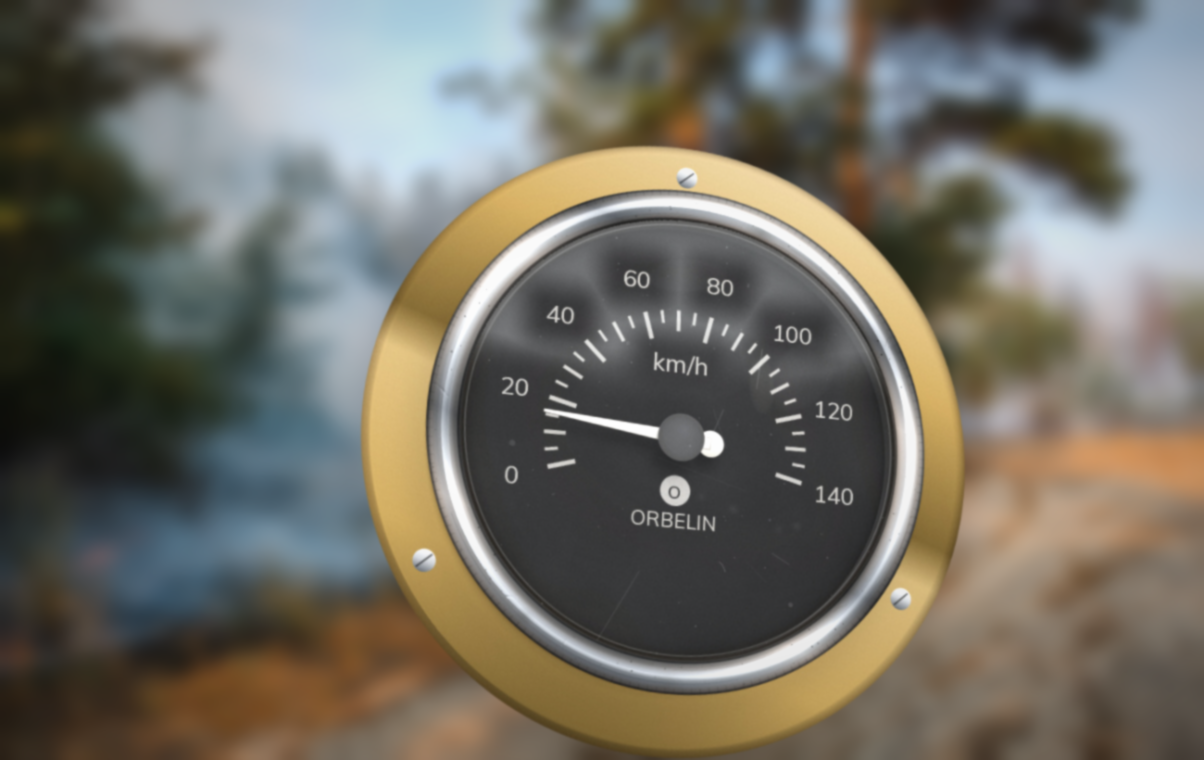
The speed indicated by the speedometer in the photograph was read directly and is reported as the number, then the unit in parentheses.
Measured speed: 15 (km/h)
